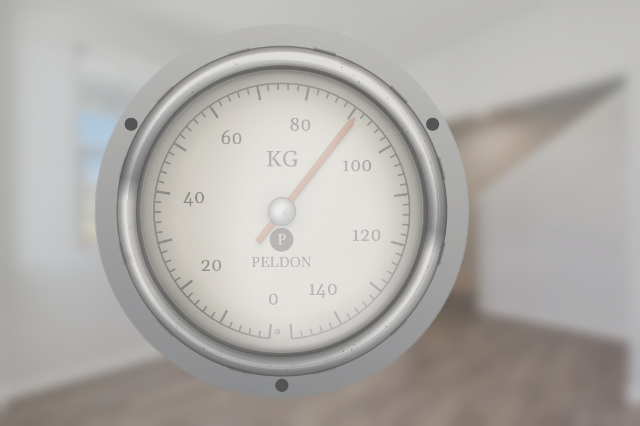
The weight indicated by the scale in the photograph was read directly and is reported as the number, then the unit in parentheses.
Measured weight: 91 (kg)
